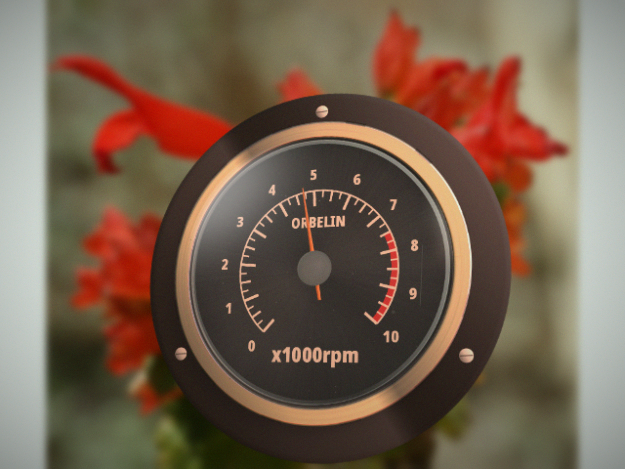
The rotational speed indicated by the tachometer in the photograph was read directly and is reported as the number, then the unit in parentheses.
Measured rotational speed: 4750 (rpm)
